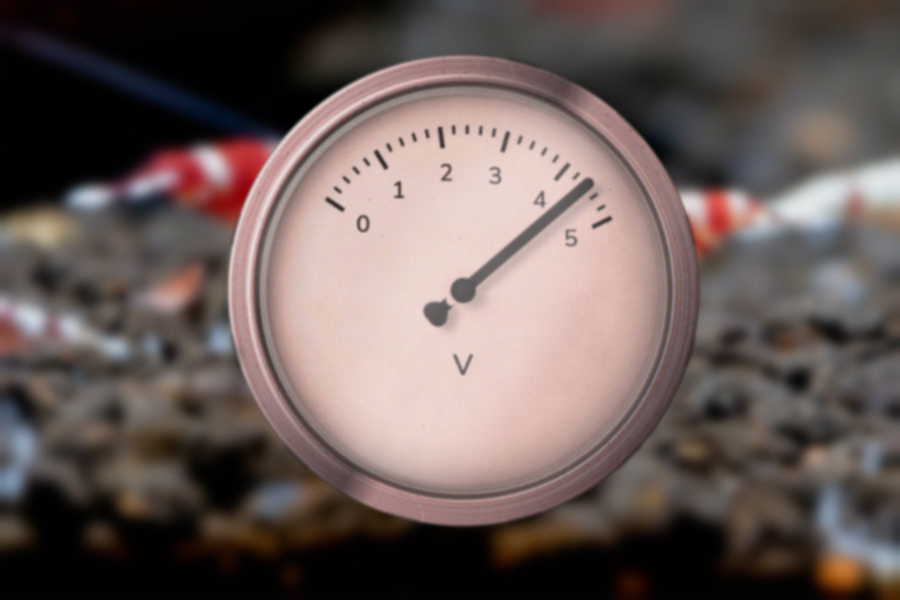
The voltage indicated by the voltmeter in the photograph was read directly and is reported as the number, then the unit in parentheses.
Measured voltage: 4.4 (V)
